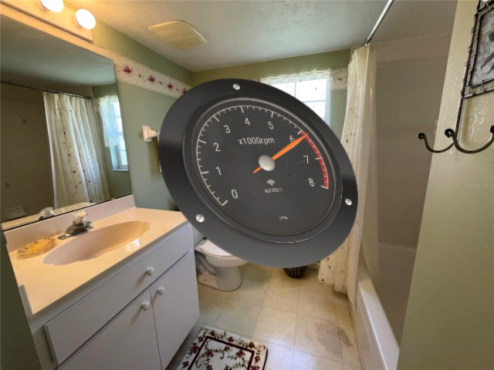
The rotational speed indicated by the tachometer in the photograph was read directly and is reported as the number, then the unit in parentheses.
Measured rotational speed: 6200 (rpm)
